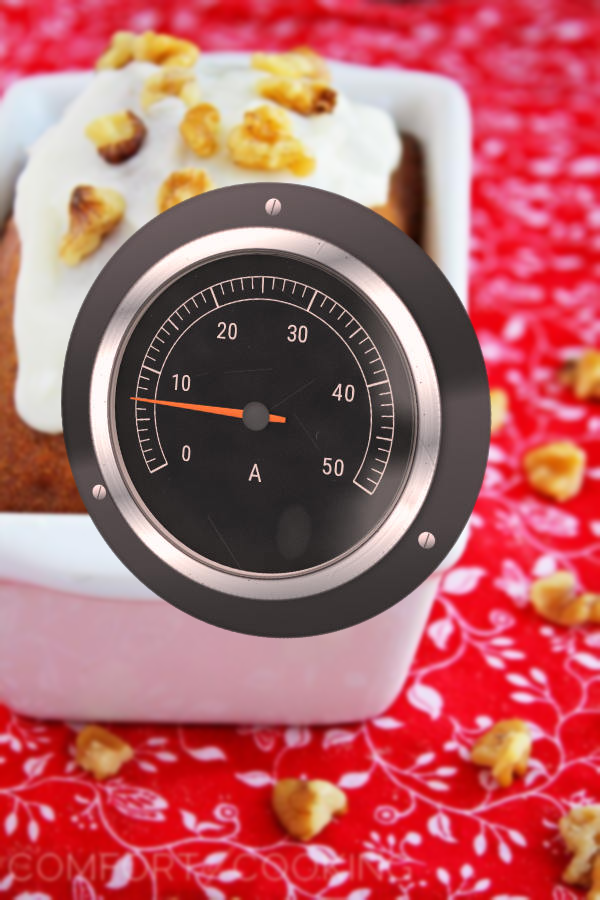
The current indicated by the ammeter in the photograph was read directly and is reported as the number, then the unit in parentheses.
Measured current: 7 (A)
